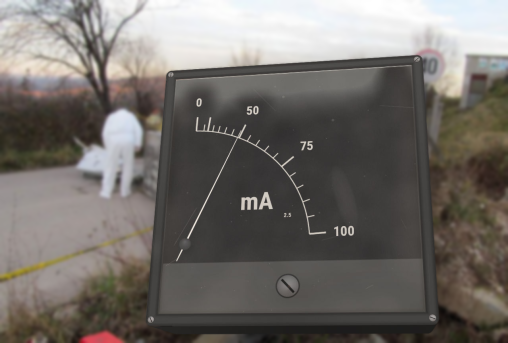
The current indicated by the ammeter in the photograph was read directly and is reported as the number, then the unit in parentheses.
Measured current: 50 (mA)
